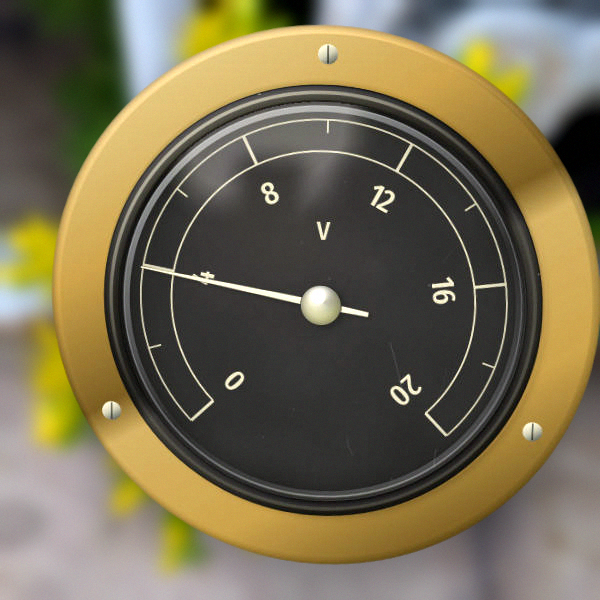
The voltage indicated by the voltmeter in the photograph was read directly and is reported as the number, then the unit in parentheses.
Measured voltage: 4 (V)
